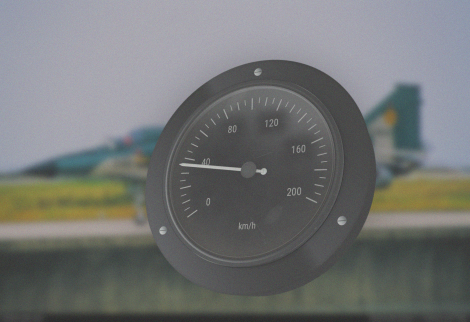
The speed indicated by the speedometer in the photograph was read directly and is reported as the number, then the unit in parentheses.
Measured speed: 35 (km/h)
